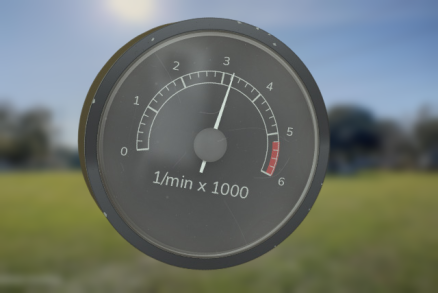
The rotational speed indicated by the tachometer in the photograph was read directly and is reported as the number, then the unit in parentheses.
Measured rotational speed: 3200 (rpm)
